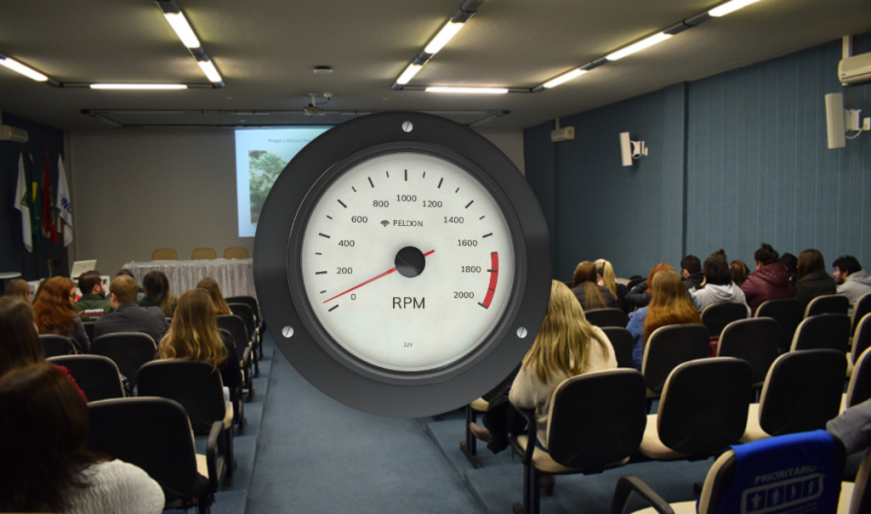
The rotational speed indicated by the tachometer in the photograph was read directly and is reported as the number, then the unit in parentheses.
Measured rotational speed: 50 (rpm)
